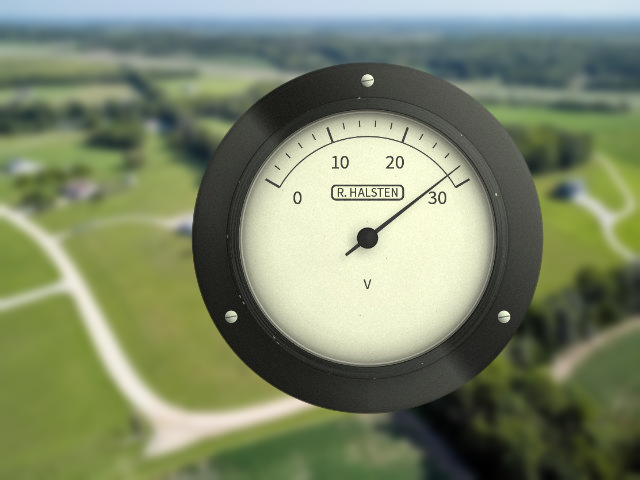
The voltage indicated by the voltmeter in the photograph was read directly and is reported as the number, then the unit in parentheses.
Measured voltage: 28 (V)
